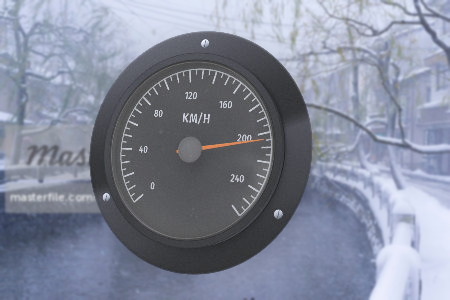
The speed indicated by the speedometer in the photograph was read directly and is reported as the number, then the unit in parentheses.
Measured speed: 205 (km/h)
